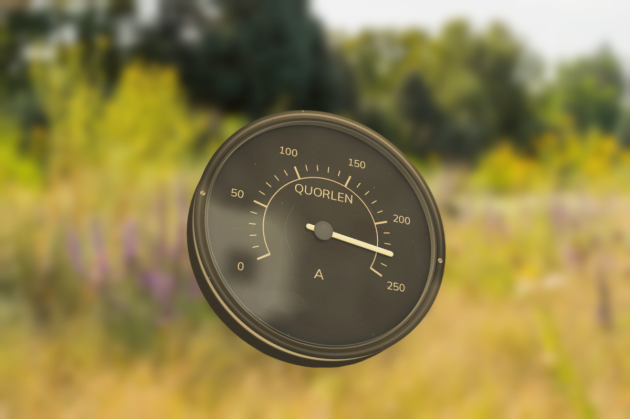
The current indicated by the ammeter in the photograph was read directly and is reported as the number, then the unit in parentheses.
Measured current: 230 (A)
